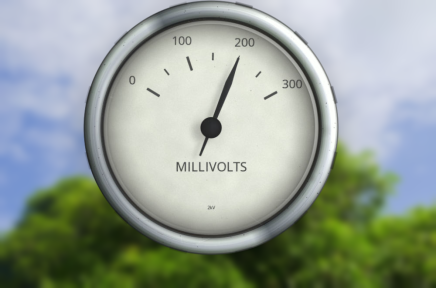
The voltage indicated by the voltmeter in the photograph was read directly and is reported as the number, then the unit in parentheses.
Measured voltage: 200 (mV)
